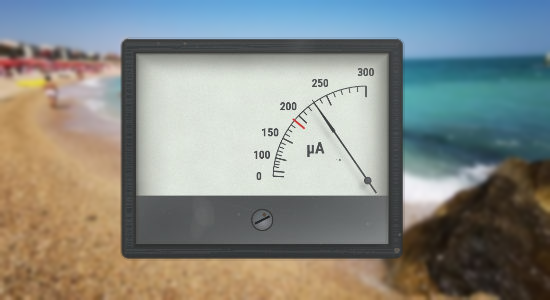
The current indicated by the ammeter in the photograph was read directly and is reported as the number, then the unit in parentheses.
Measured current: 230 (µA)
